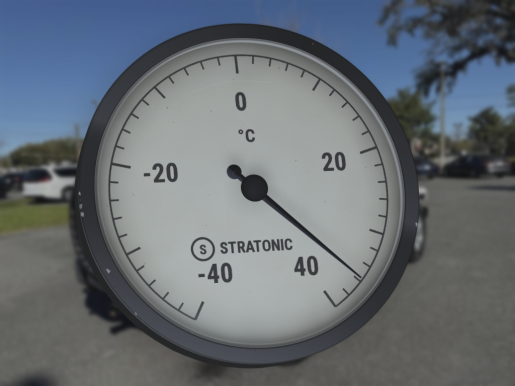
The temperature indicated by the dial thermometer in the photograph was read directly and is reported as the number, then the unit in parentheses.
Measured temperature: 36 (°C)
